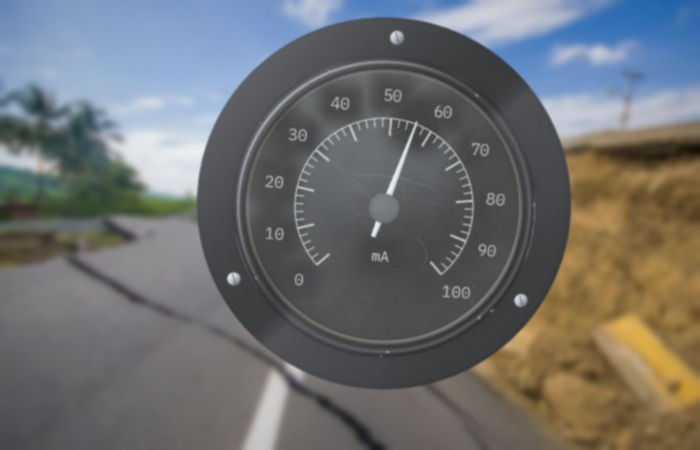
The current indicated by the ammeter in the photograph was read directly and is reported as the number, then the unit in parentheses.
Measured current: 56 (mA)
